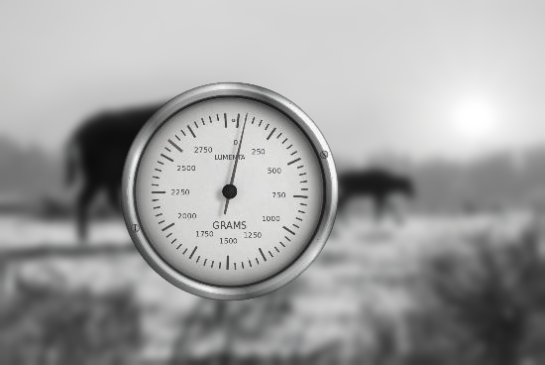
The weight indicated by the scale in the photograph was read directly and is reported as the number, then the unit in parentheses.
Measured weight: 50 (g)
